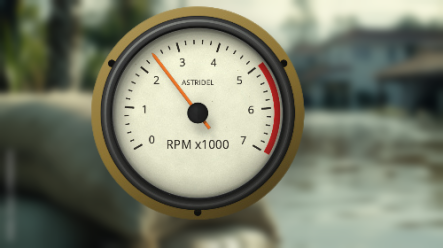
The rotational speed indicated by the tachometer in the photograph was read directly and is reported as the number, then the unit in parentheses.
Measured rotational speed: 2400 (rpm)
